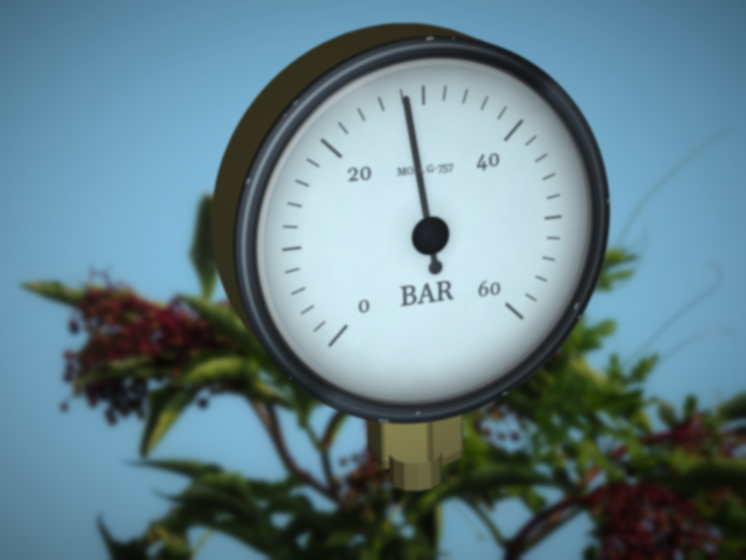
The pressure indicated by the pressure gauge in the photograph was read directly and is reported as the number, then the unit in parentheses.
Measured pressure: 28 (bar)
